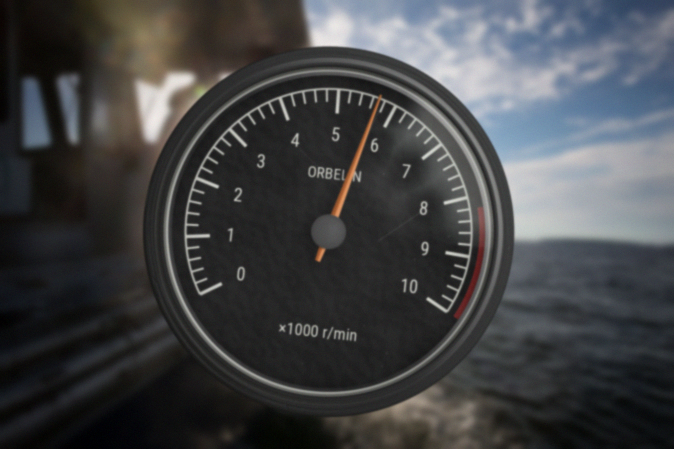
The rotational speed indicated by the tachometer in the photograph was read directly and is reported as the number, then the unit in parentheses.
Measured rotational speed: 5700 (rpm)
